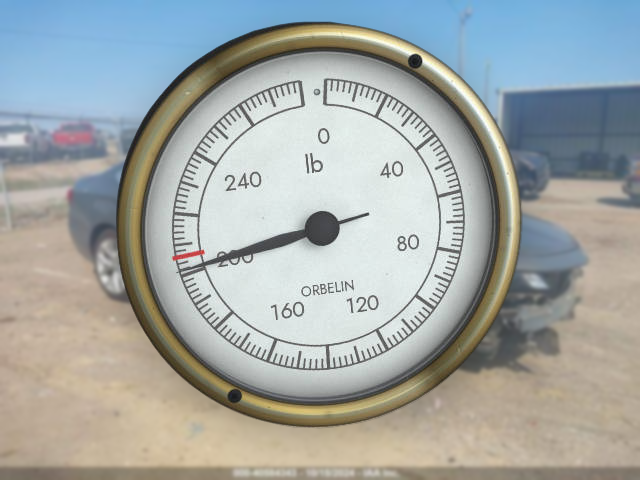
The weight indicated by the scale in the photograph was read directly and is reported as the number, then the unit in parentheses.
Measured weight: 202 (lb)
